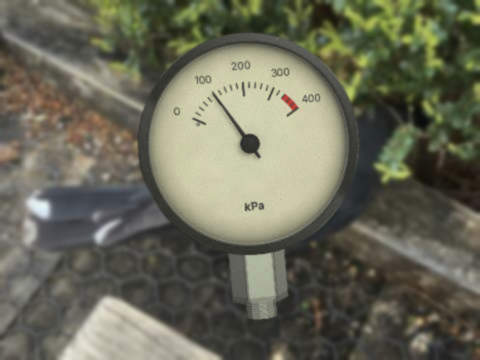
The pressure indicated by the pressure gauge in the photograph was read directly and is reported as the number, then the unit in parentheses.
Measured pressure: 100 (kPa)
